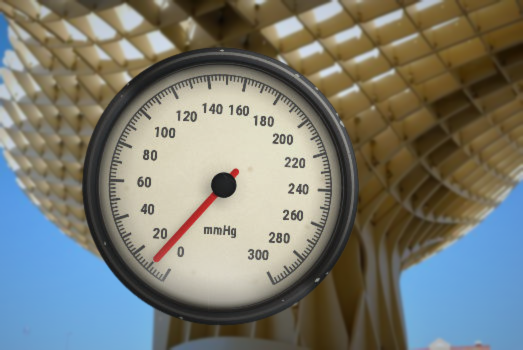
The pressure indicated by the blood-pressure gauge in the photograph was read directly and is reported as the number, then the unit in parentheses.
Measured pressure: 10 (mmHg)
